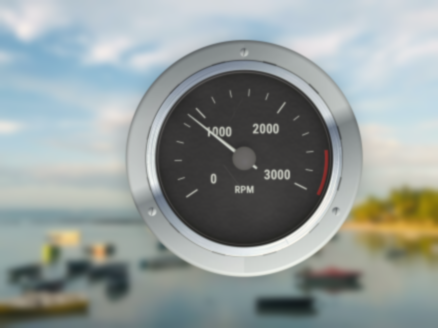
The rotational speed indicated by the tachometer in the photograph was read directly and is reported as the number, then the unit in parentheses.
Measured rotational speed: 900 (rpm)
